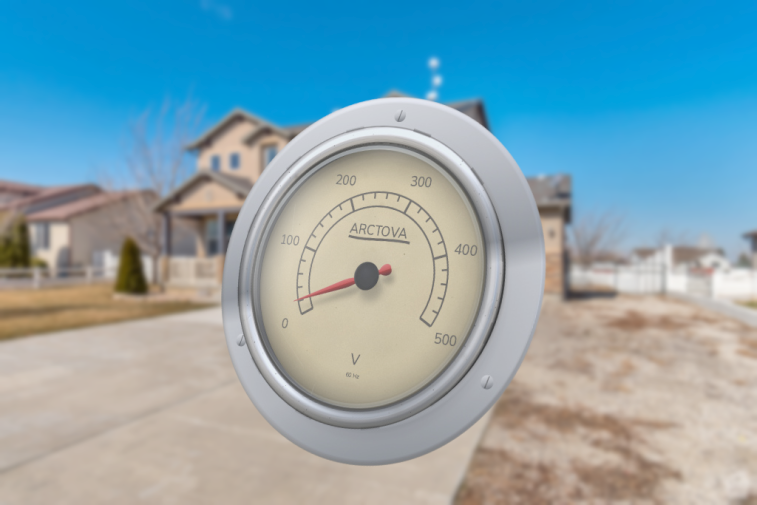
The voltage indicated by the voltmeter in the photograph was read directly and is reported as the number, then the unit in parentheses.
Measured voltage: 20 (V)
